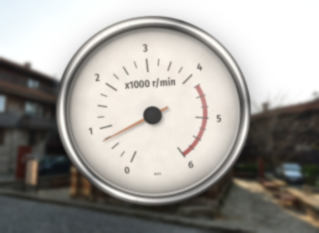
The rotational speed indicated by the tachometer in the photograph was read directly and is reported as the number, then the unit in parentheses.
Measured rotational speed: 750 (rpm)
